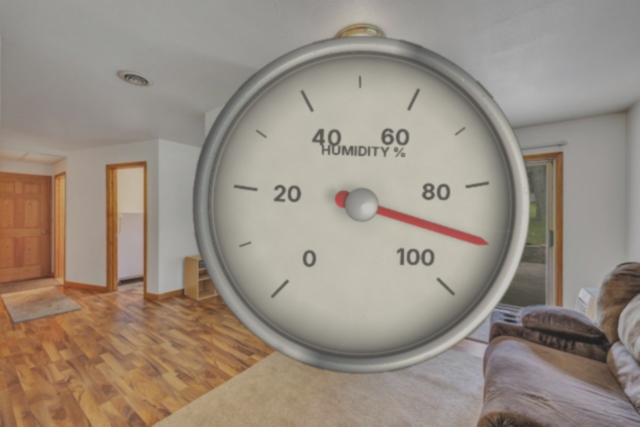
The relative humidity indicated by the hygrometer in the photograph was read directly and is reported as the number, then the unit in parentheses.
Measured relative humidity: 90 (%)
